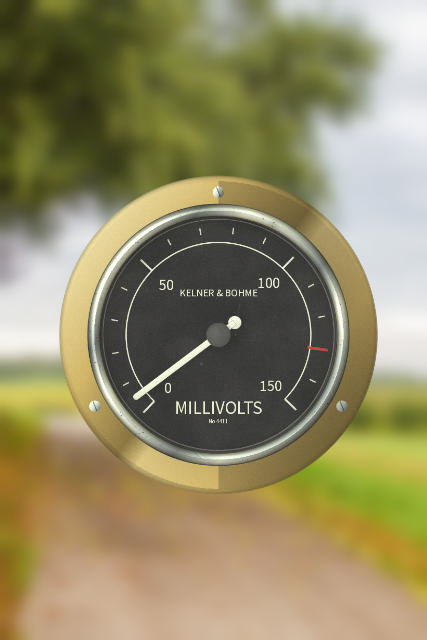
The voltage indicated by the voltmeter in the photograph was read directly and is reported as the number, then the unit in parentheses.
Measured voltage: 5 (mV)
